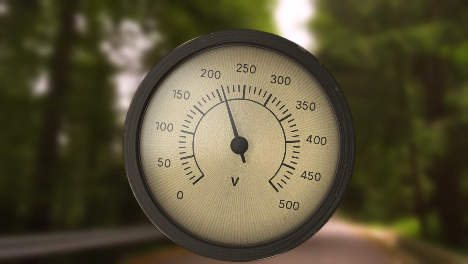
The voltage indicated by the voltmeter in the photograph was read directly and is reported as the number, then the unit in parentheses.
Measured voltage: 210 (V)
